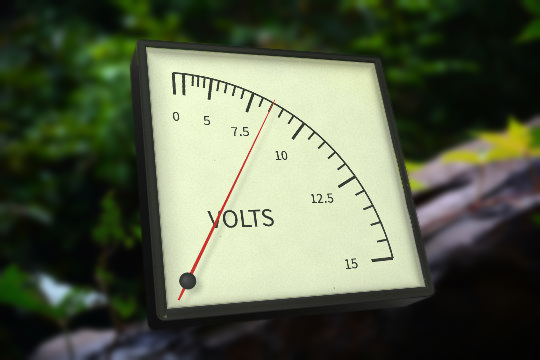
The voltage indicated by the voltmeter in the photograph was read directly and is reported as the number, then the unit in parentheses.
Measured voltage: 8.5 (V)
